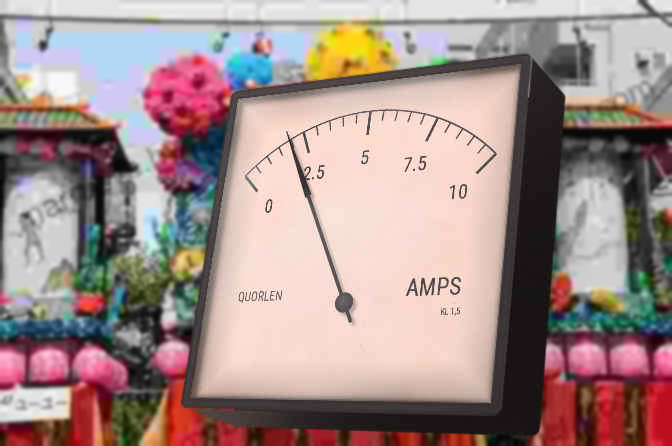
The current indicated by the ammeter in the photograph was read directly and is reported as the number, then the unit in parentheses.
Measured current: 2 (A)
